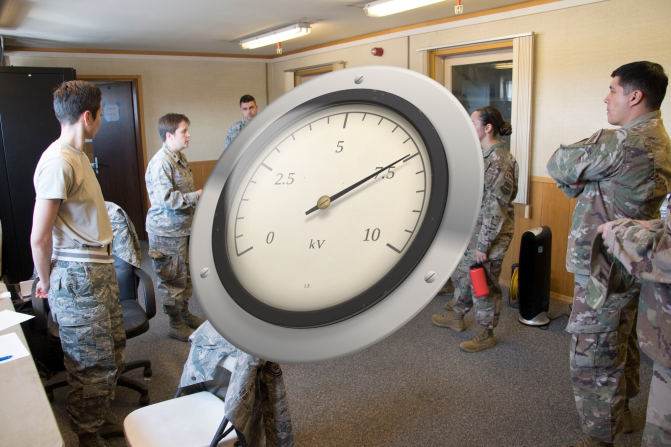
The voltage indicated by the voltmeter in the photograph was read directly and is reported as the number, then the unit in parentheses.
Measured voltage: 7.5 (kV)
